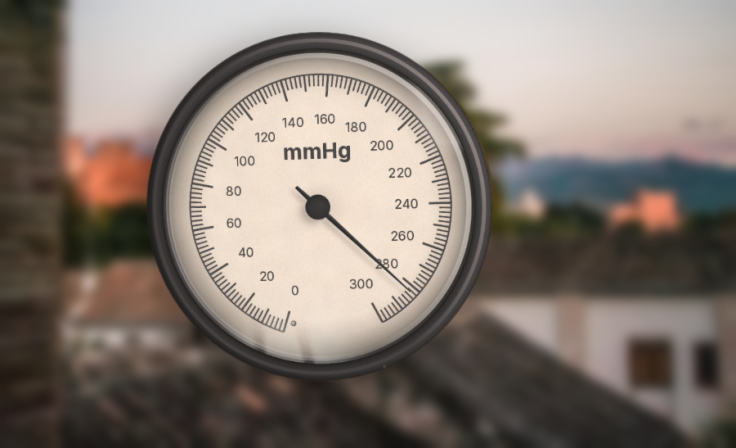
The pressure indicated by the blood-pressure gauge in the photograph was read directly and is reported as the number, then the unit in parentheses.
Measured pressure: 282 (mmHg)
